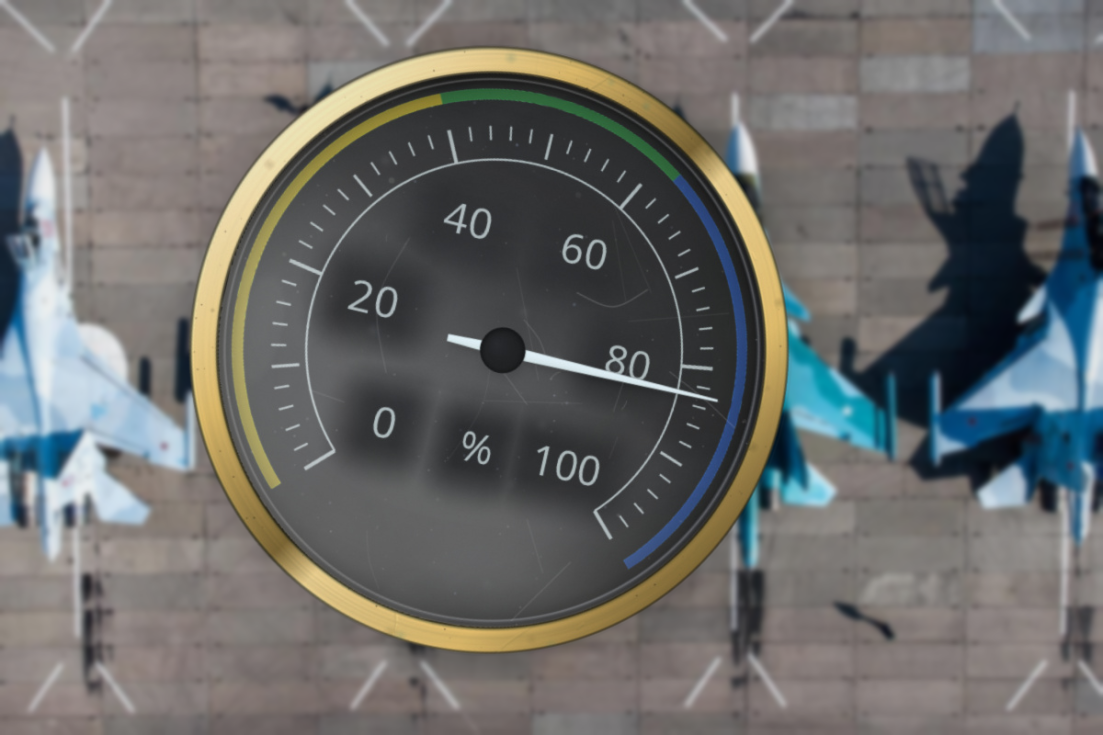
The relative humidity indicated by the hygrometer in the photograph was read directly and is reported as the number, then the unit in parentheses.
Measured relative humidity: 83 (%)
